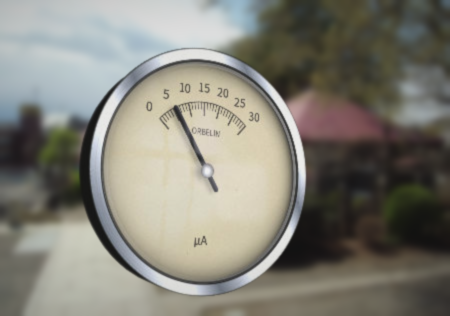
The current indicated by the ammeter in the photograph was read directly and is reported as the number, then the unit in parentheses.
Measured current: 5 (µA)
